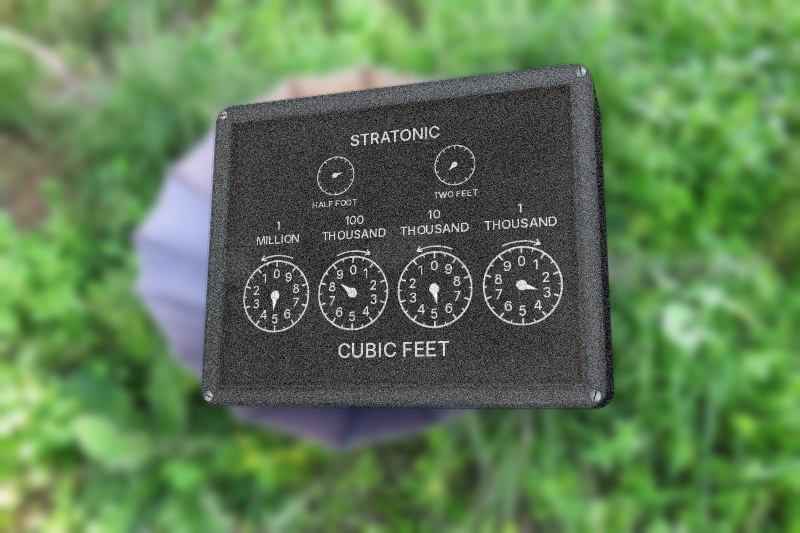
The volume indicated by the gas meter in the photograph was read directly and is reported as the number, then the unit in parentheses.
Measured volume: 485300 (ft³)
